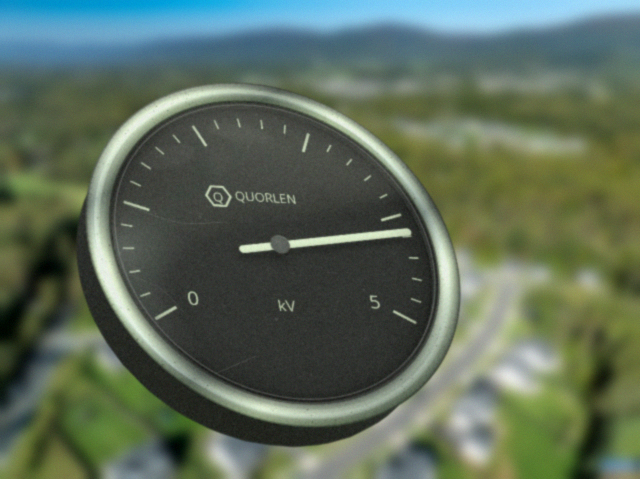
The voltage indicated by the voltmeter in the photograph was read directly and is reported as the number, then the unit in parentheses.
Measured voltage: 4.2 (kV)
